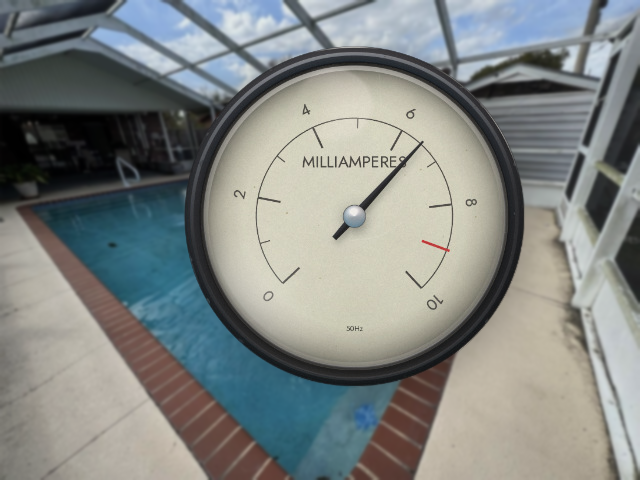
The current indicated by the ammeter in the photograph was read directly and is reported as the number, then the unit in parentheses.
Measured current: 6.5 (mA)
